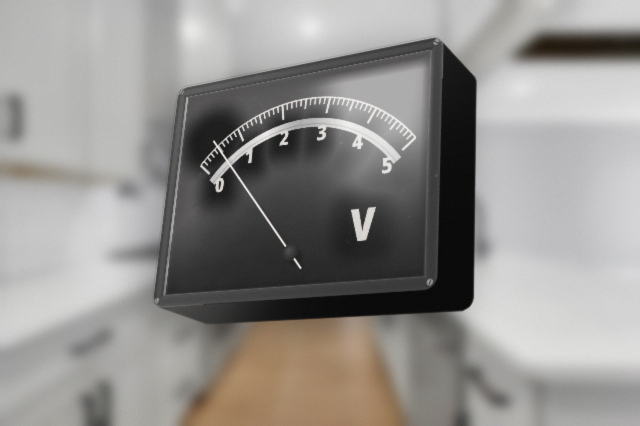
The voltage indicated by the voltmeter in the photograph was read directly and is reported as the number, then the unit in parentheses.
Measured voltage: 0.5 (V)
